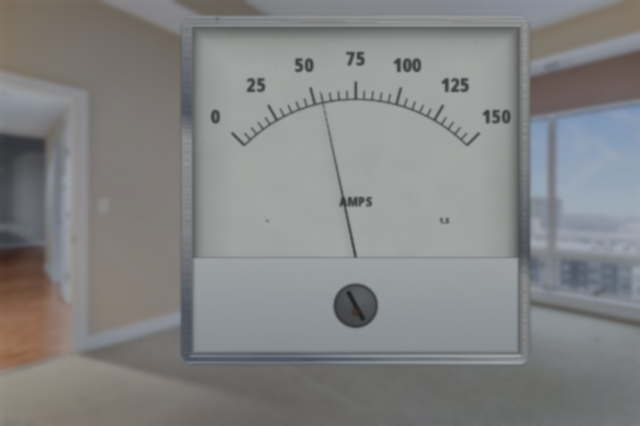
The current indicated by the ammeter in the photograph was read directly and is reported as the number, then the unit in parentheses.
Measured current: 55 (A)
